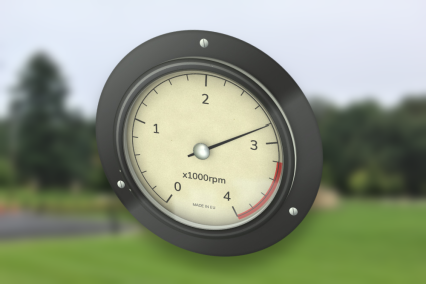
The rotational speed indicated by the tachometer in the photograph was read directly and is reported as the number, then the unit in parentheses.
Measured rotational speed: 2800 (rpm)
